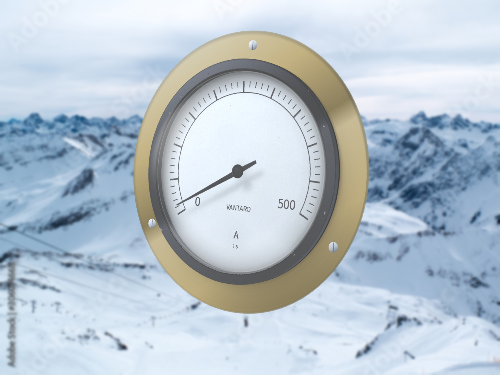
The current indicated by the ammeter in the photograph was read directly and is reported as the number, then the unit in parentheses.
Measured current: 10 (A)
